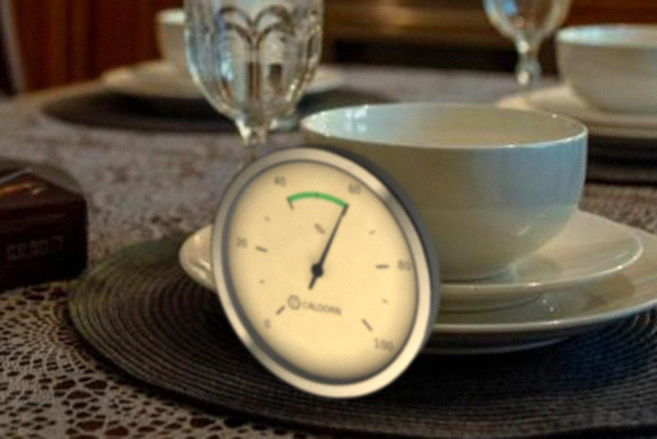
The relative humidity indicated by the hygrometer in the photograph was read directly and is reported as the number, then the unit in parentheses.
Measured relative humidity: 60 (%)
